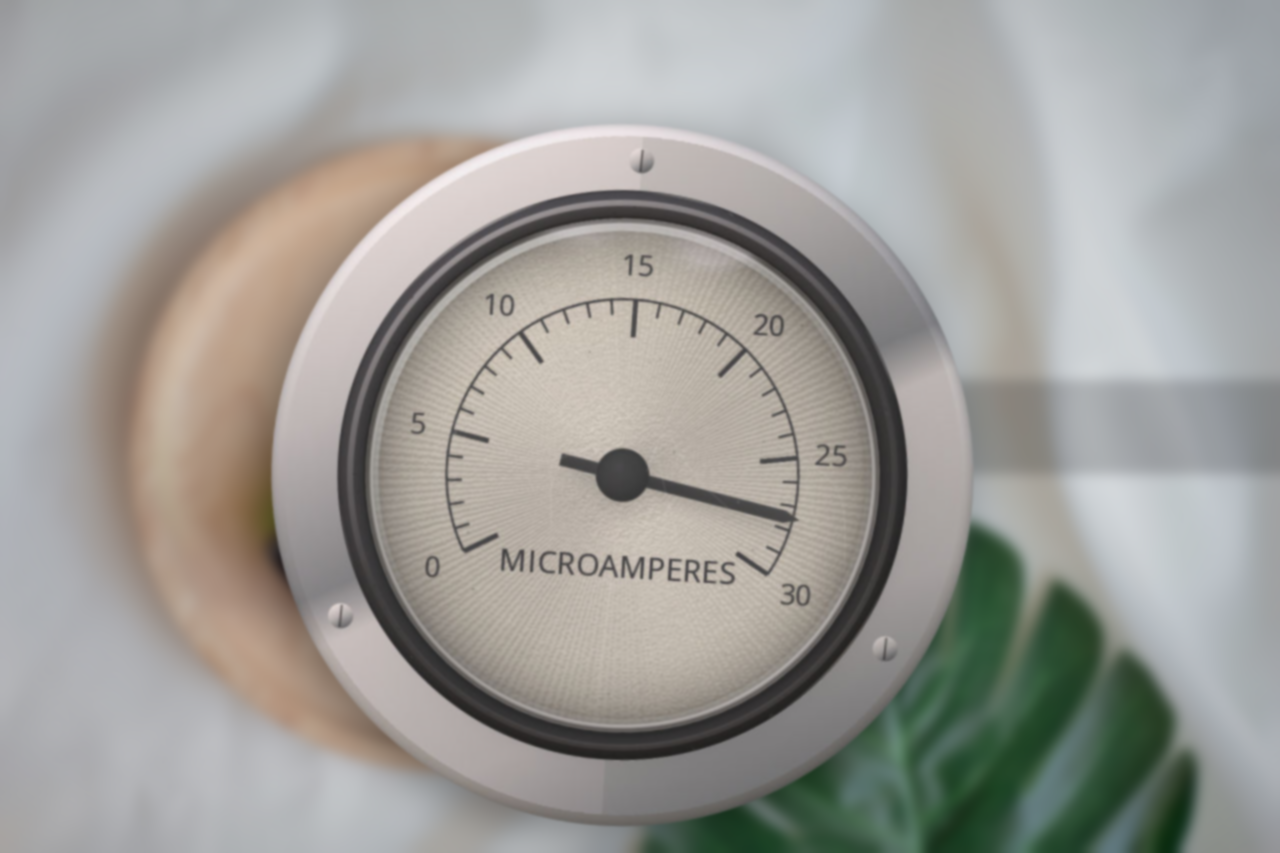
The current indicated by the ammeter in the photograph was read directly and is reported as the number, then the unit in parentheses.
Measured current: 27.5 (µA)
